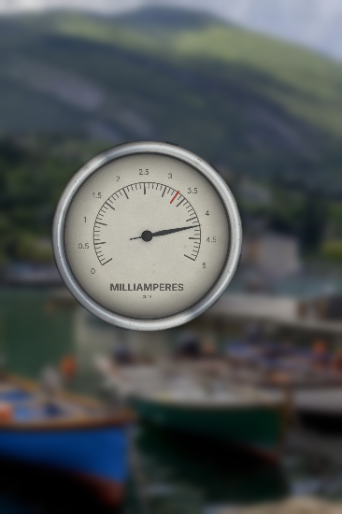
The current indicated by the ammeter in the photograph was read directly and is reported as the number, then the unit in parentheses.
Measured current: 4.2 (mA)
